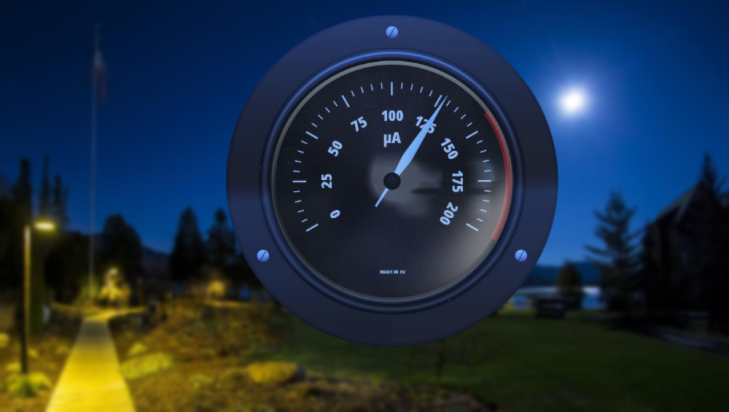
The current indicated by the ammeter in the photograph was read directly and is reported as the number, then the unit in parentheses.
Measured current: 127.5 (µA)
